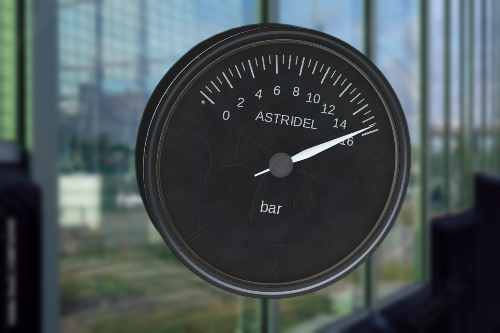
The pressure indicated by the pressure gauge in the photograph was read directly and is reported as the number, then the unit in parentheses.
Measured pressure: 15.5 (bar)
